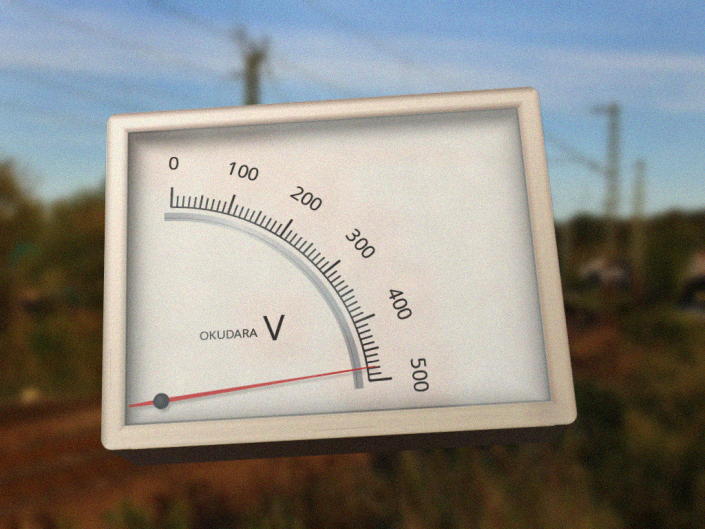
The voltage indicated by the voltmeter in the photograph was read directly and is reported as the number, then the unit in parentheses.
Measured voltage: 480 (V)
